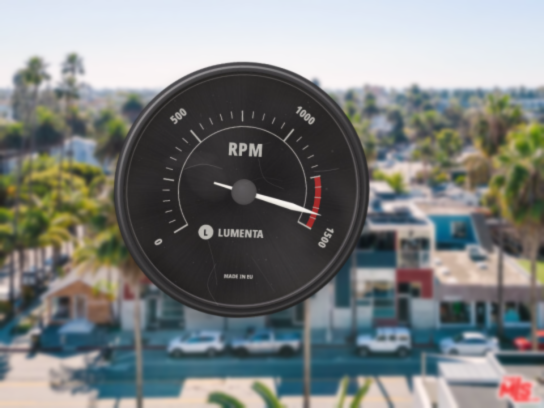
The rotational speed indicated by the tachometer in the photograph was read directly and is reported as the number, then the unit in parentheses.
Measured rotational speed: 1425 (rpm)
